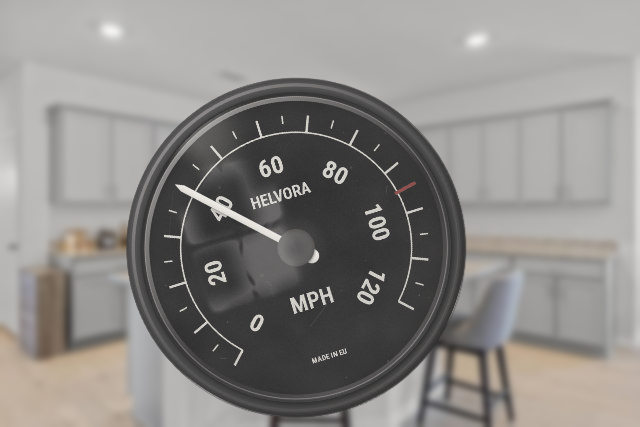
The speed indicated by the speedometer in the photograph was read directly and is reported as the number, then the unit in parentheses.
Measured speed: 40 (mph)
